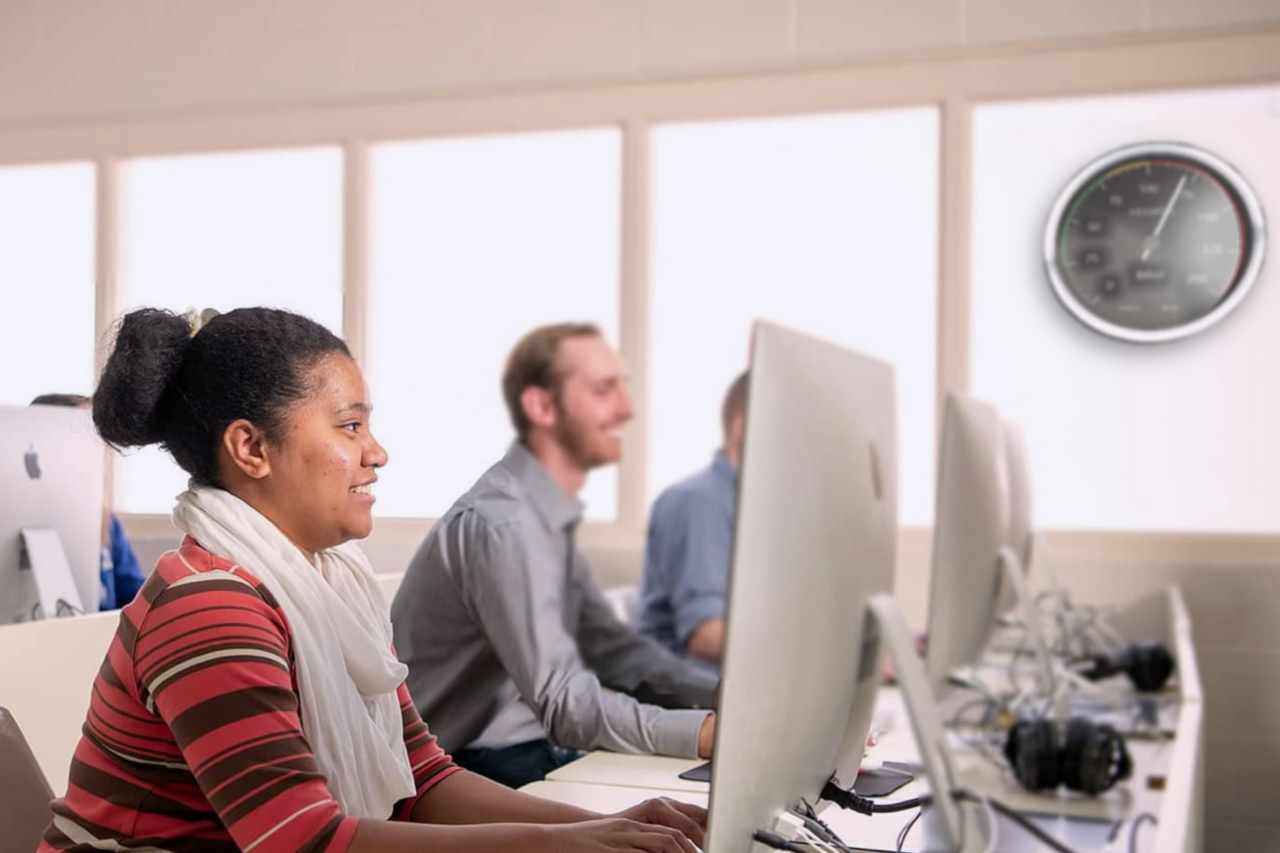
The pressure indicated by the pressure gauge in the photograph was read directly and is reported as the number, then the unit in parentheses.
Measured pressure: 120 (psi)
